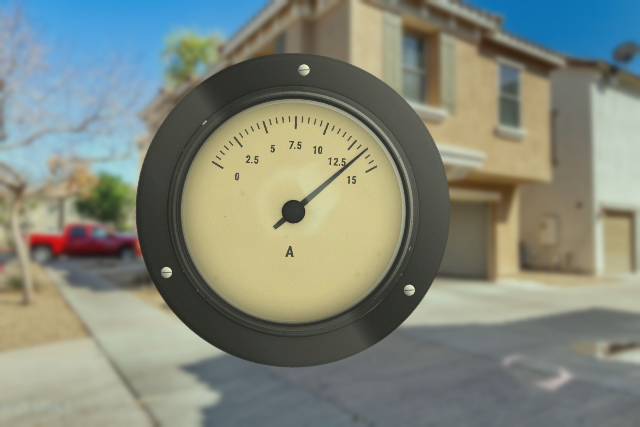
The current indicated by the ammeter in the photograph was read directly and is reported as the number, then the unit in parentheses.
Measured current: 13.5 (A)
